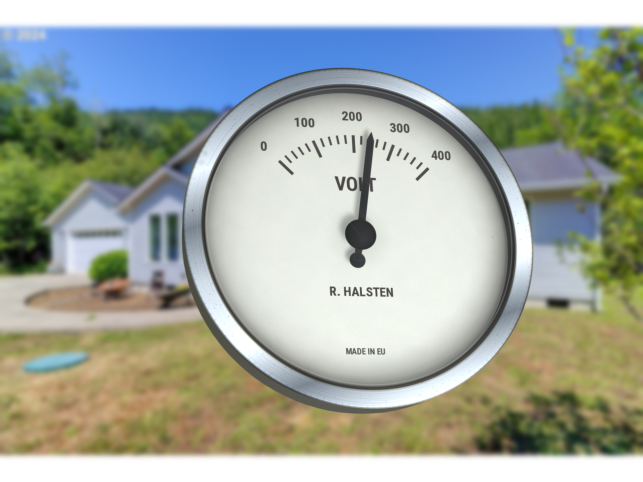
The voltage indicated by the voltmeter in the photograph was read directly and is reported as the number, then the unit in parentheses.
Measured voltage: 240 (V)
